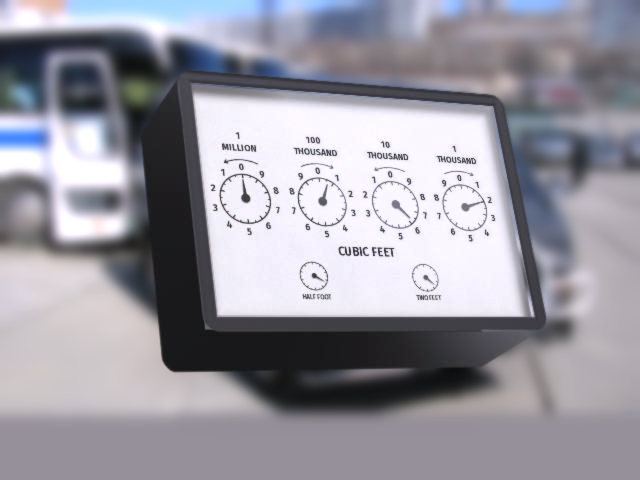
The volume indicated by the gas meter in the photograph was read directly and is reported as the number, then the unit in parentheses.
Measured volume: 6200 (ft³)
